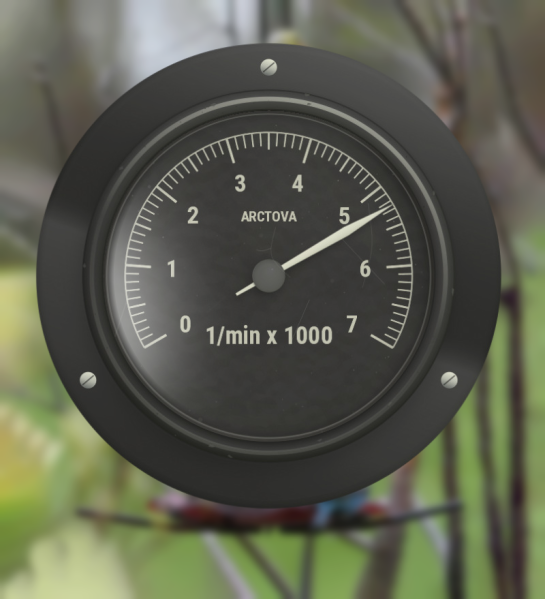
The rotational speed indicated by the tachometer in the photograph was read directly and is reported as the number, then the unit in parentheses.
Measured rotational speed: 5250 (rpm)
